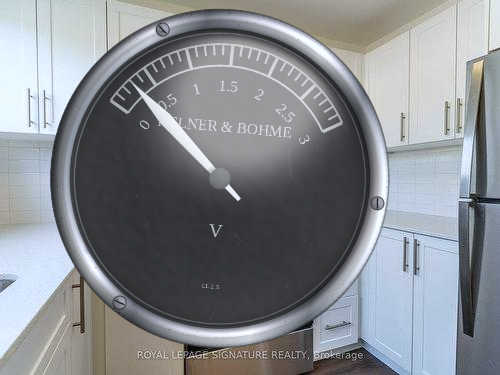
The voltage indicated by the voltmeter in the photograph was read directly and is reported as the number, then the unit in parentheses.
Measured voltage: 0.3 (V)
